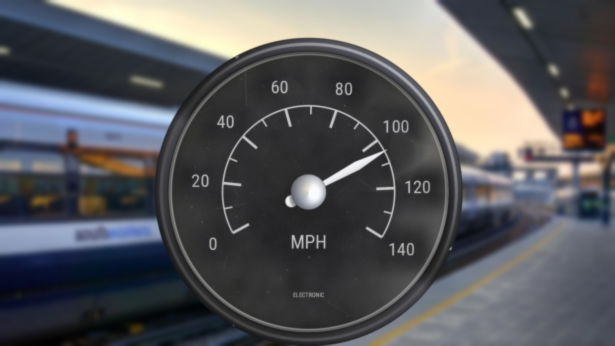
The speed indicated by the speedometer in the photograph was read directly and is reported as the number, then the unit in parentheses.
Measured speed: 105 (mph)
